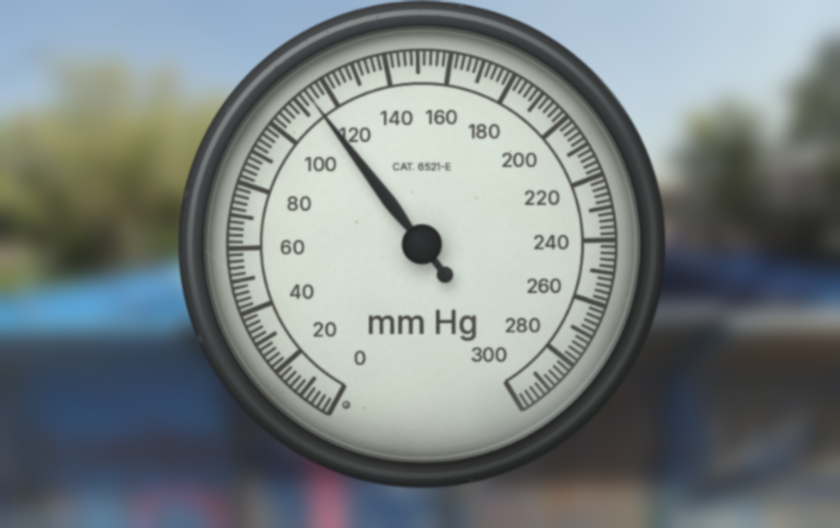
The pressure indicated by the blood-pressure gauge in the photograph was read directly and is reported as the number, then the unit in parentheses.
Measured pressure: 114 (mmHg)
